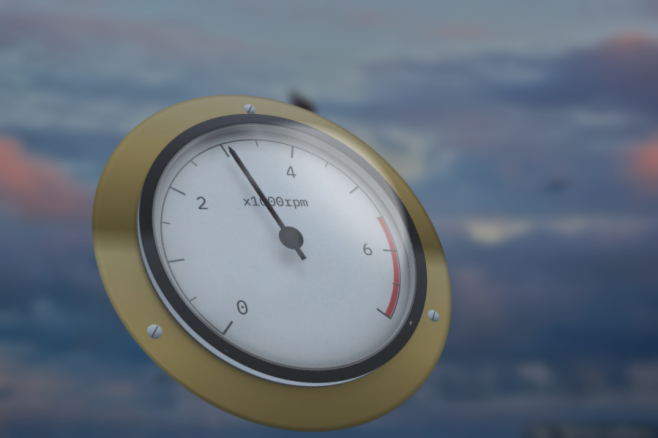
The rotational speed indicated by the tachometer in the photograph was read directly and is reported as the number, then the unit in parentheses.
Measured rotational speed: 3000 (rpm)
